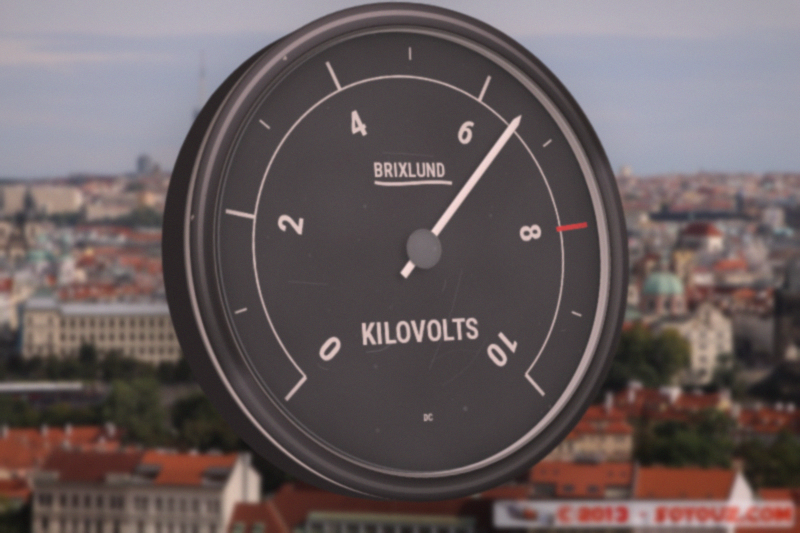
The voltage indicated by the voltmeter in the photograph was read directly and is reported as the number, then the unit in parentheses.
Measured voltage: 6.5 (kV)
